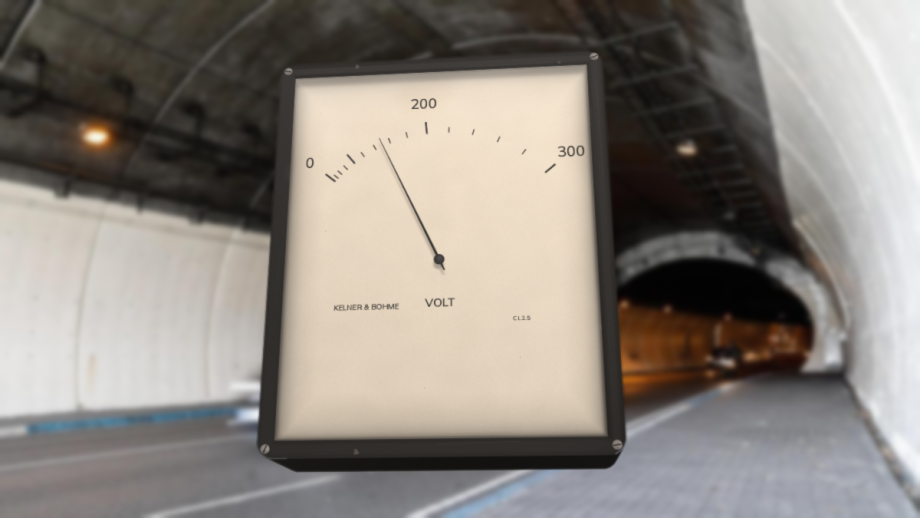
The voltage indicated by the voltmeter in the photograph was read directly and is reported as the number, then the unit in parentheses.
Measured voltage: 150 (V)
